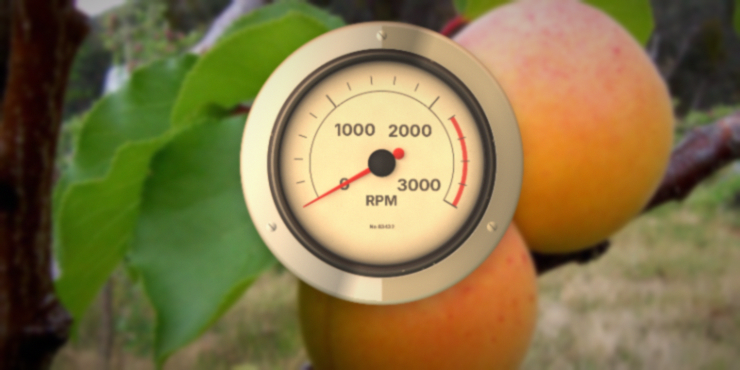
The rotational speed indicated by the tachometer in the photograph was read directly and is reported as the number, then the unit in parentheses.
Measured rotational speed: 0 (rpm)
